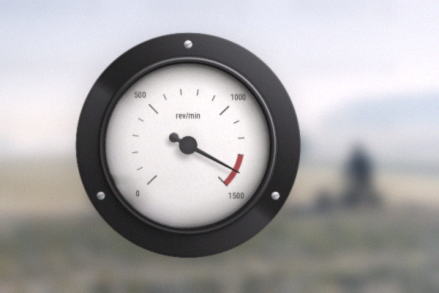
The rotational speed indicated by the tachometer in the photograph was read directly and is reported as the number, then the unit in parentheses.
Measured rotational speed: 1400 (rpm)
